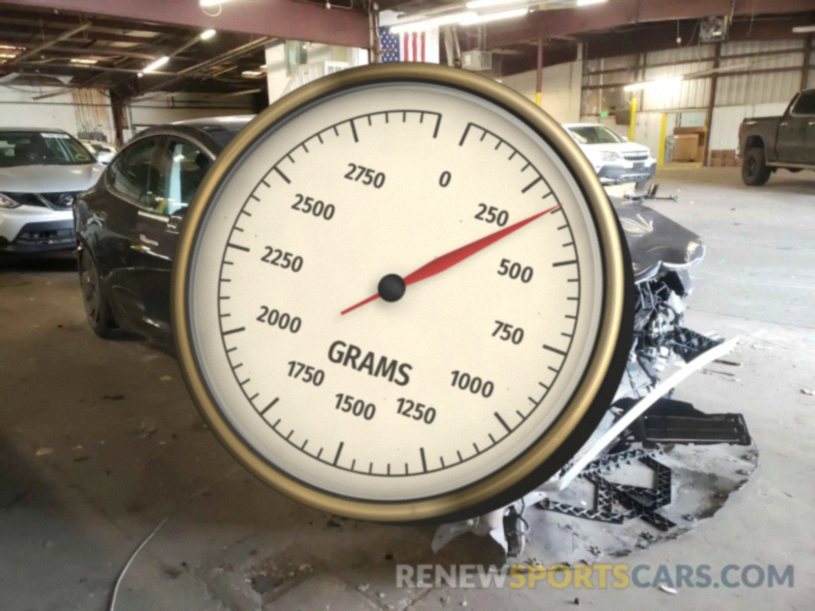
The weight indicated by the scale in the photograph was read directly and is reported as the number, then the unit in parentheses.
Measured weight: 350 (g)
